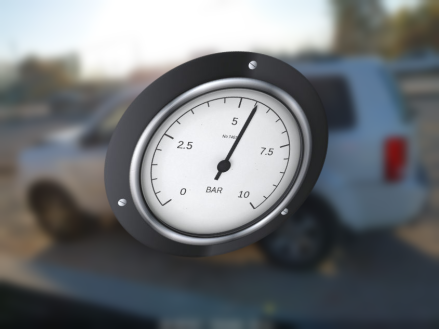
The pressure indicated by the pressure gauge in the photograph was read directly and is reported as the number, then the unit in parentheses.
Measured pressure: 5.5 (bar)
